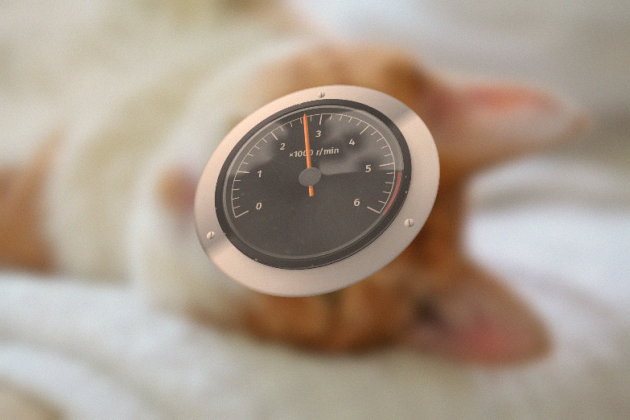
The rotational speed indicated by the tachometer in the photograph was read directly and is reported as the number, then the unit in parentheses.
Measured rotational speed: 2700 (rpm)
